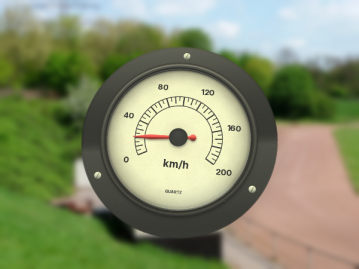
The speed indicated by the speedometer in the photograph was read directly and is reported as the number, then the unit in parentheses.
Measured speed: 20 (km/h)
